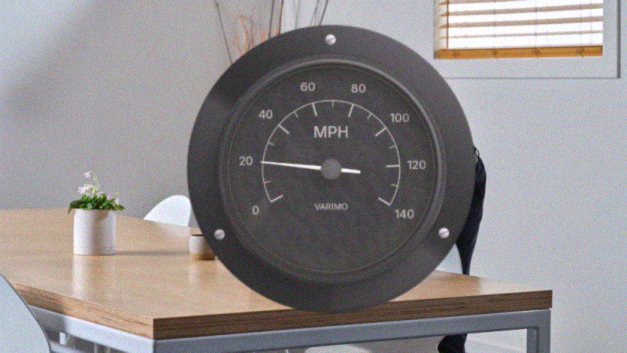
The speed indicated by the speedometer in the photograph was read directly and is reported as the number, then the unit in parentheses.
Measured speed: 20 (mph)
